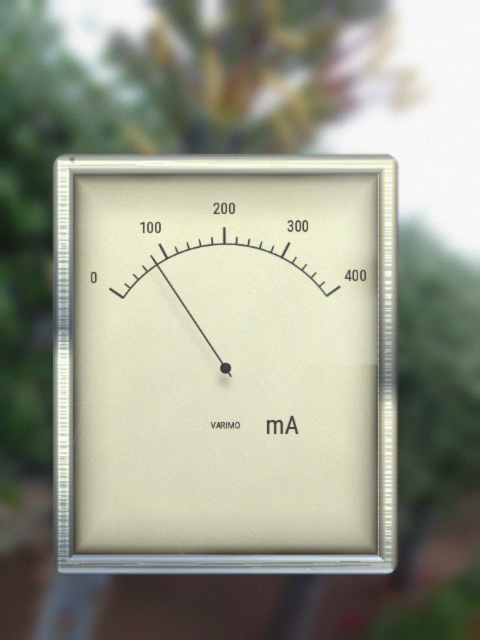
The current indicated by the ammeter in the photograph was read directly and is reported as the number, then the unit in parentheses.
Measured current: 80 (mA)
